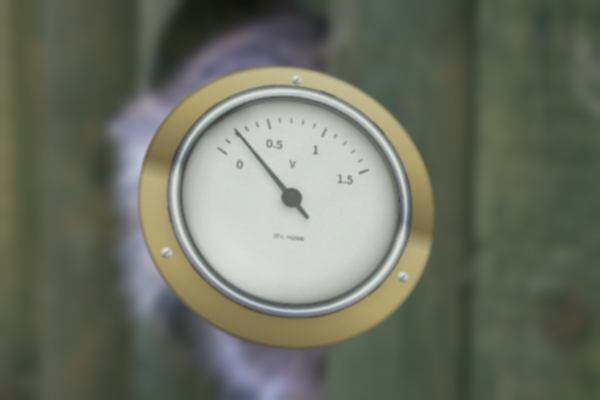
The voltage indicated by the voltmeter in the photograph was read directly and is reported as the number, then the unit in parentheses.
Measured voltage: 0.2 (V)
